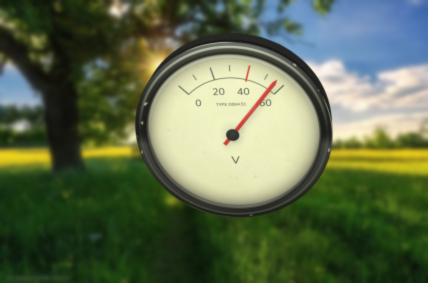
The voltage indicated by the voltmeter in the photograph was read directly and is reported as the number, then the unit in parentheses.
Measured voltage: 55 (V)
